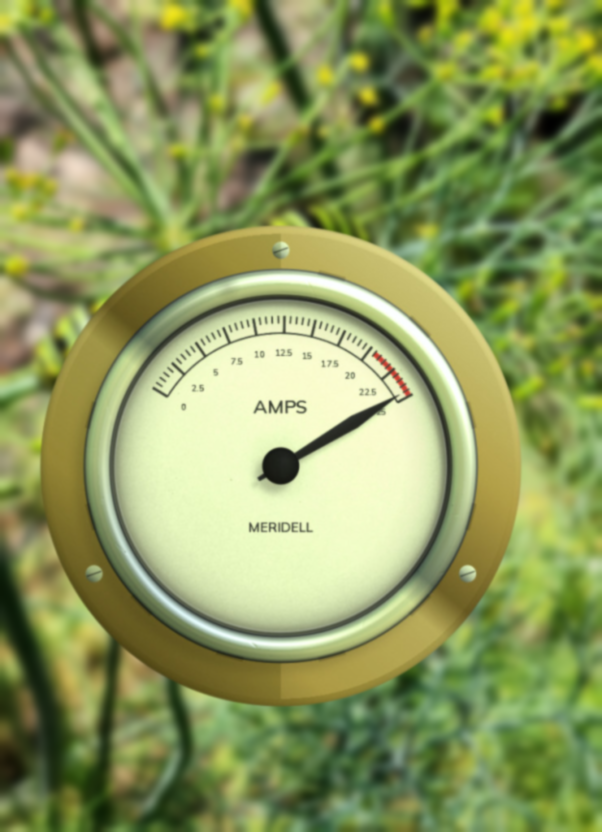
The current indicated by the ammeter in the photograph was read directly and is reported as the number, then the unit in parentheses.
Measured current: 24.5 (A)
